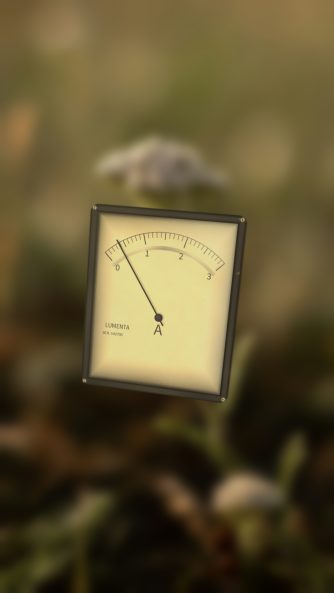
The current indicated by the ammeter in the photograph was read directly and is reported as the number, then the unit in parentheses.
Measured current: 0.4 (A)
